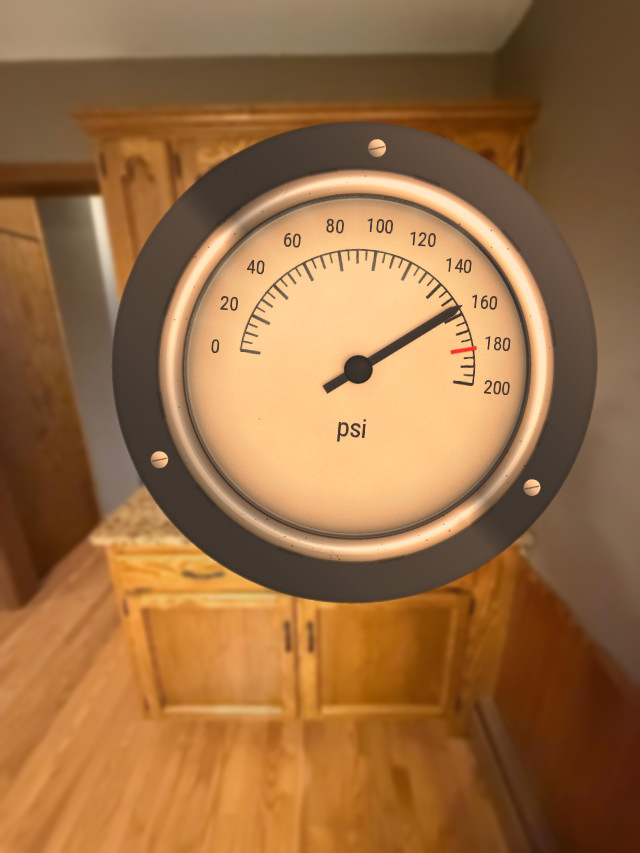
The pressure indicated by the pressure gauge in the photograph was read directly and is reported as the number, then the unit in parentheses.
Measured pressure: 155 (psi)
